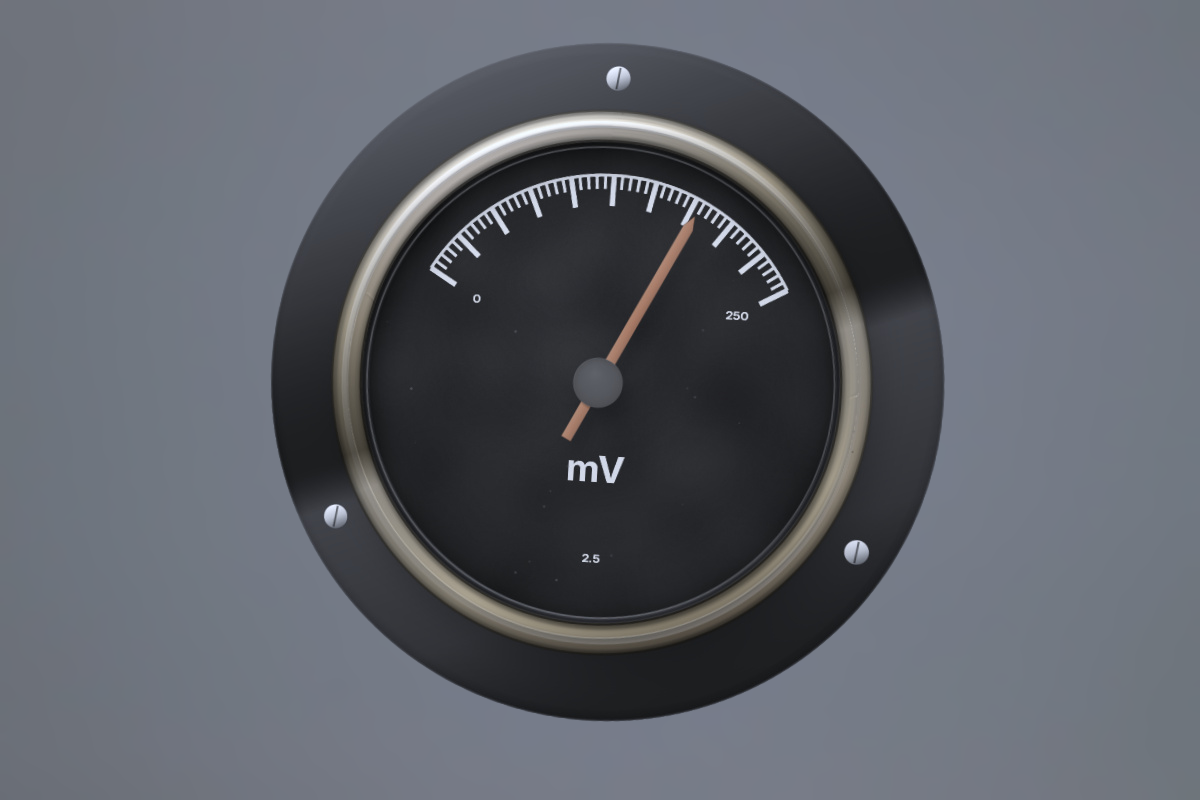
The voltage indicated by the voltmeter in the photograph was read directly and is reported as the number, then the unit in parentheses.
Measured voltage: 180 (mV)
